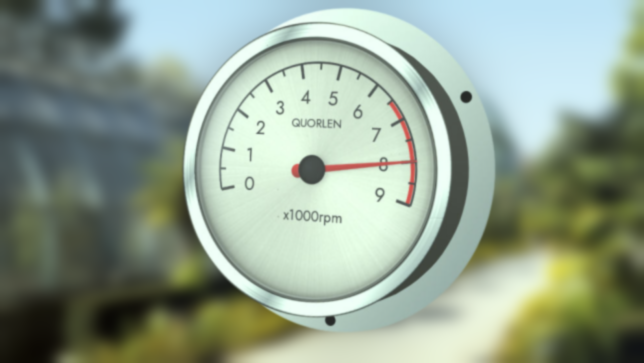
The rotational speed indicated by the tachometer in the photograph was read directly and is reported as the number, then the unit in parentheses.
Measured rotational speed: 8000 (rpm)
